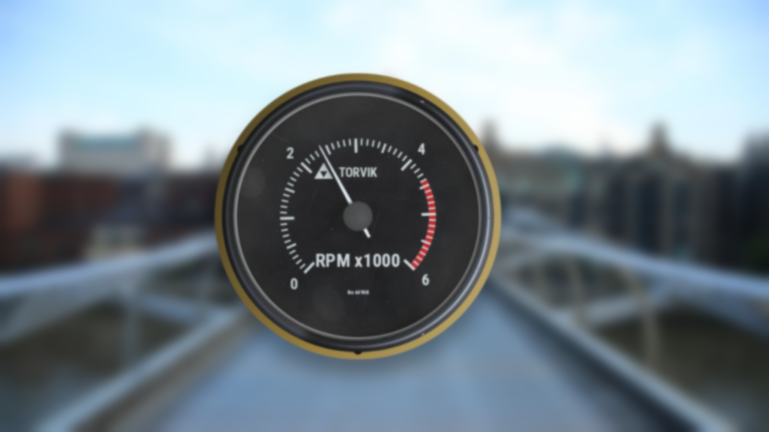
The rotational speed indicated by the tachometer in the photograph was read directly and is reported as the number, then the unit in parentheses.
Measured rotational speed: 2400 (rpm)
